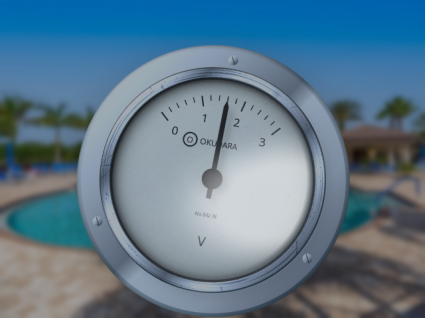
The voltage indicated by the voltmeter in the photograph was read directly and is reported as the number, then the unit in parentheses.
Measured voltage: 1.6 (V)
